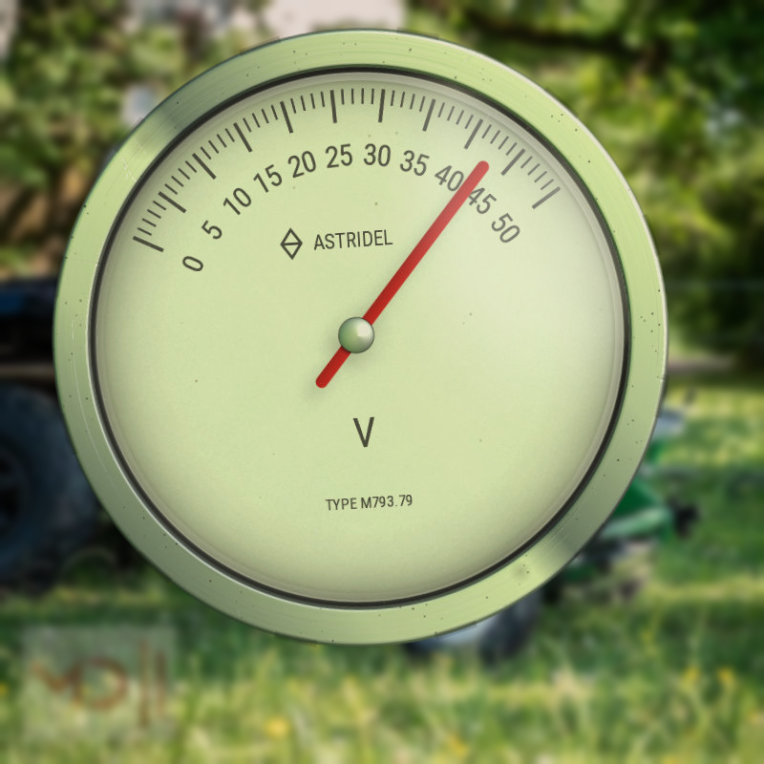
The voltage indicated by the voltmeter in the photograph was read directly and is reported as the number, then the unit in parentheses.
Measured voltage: 43 (V)
